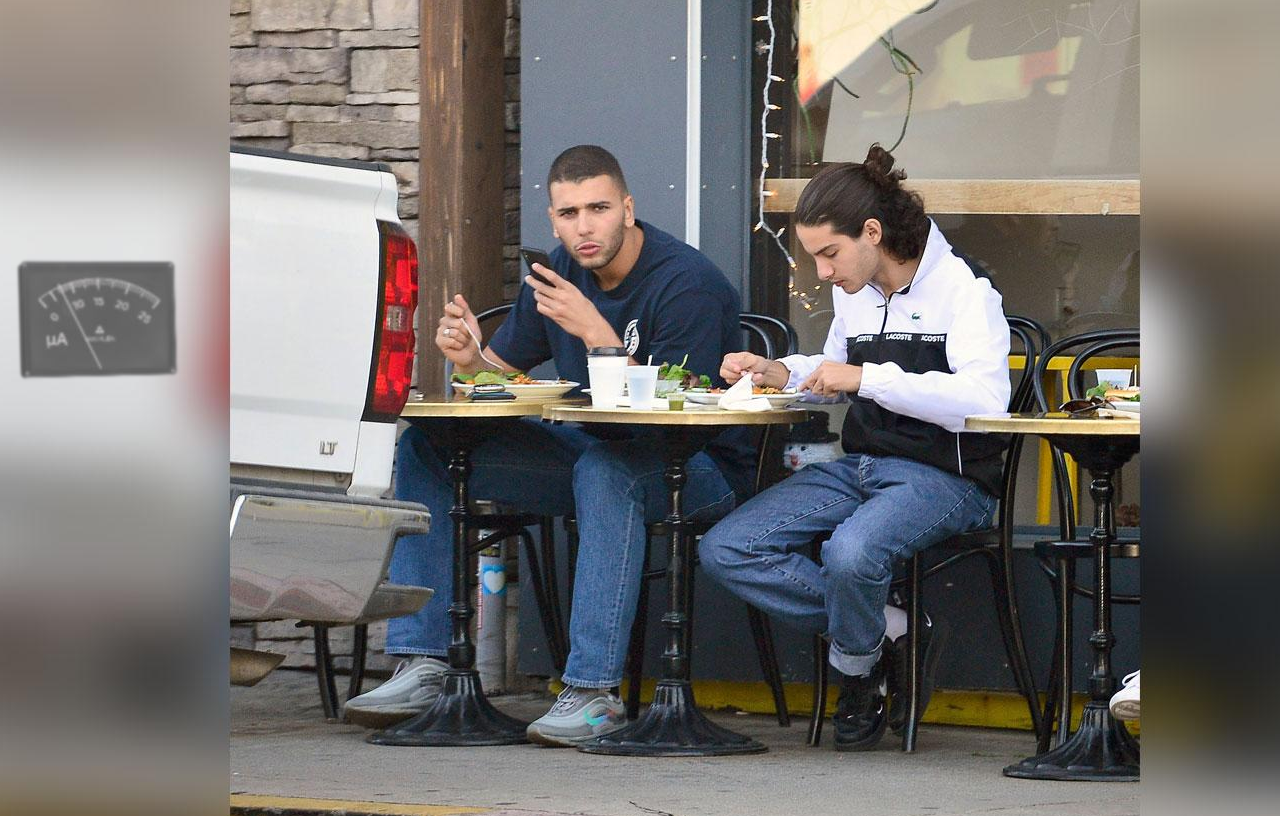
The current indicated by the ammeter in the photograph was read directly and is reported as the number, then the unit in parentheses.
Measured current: 7.5 (µA)
